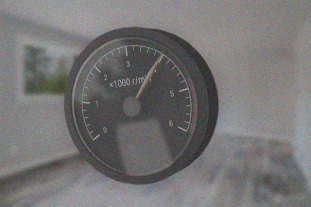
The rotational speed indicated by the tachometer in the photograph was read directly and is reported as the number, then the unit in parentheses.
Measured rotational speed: 4000 (rpm)
